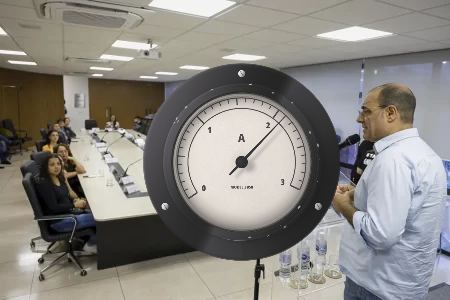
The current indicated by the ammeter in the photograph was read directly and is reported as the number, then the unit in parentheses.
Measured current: 2.1 (A)
